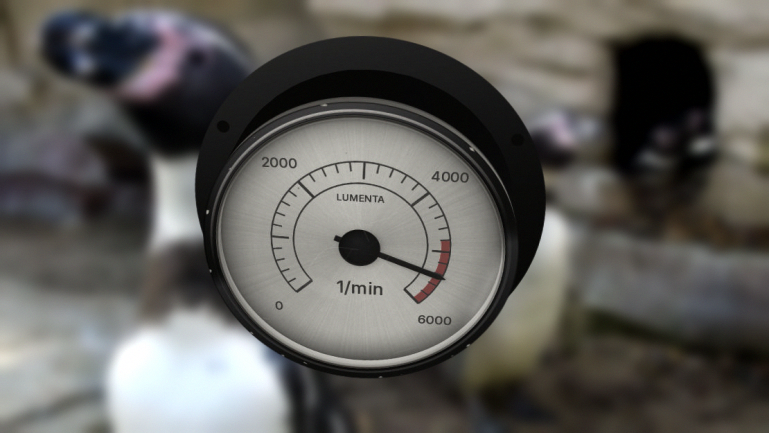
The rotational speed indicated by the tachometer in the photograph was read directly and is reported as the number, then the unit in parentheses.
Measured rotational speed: 5400 (rpm)
